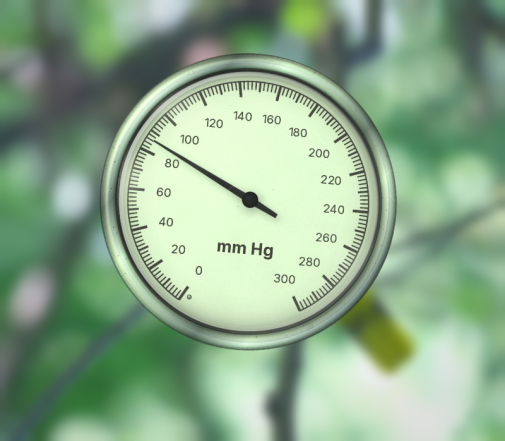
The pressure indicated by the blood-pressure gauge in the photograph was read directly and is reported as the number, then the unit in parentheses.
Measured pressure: 86 (mmHg)
